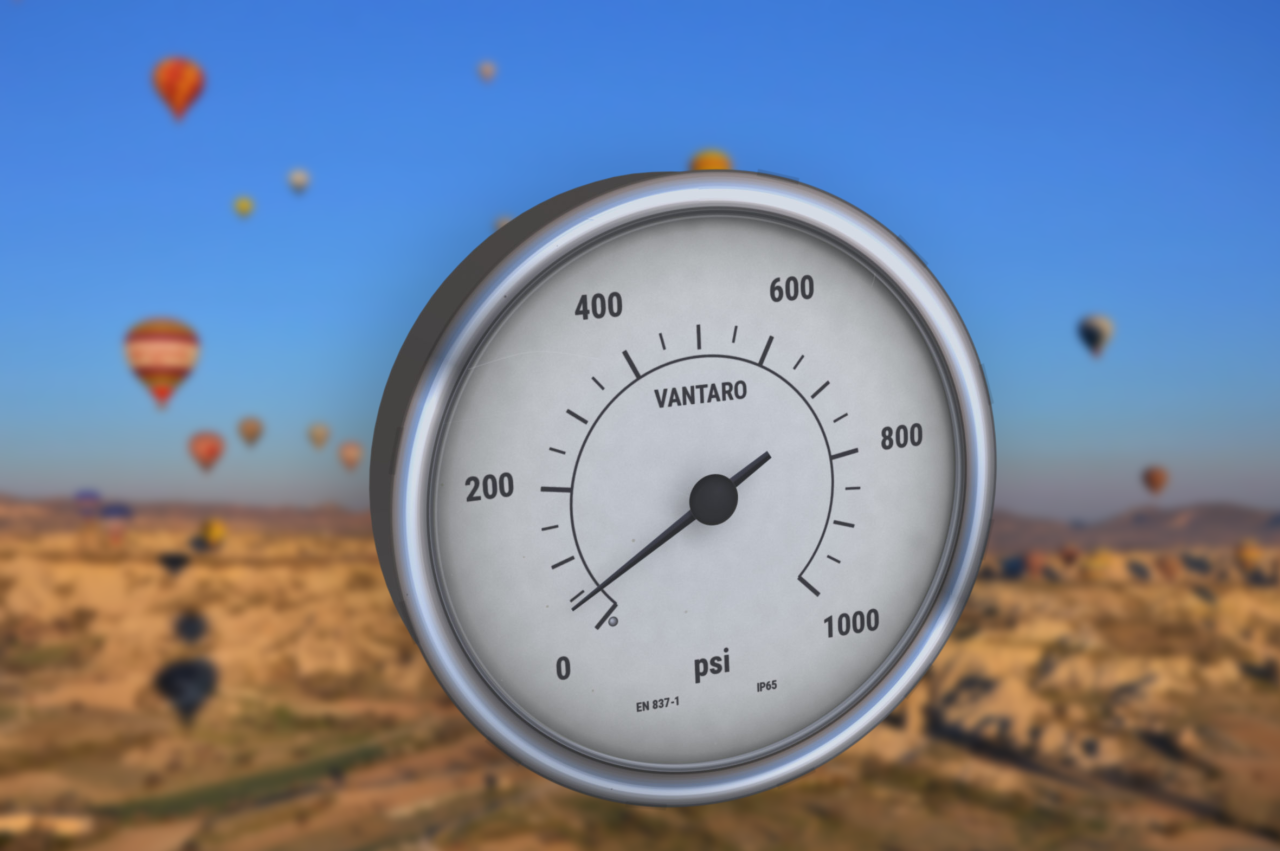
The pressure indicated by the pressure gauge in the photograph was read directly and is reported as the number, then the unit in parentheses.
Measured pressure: 50 (psi)
